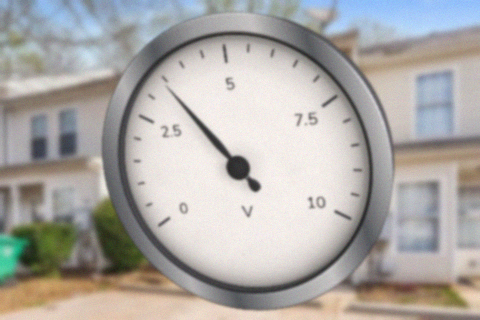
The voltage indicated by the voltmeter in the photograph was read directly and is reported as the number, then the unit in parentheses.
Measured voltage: 3.5 (V)
